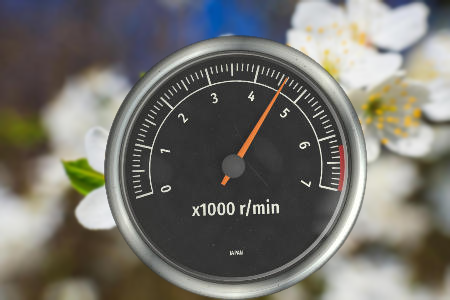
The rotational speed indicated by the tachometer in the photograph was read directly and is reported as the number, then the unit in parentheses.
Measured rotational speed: 4600 (rpm)
